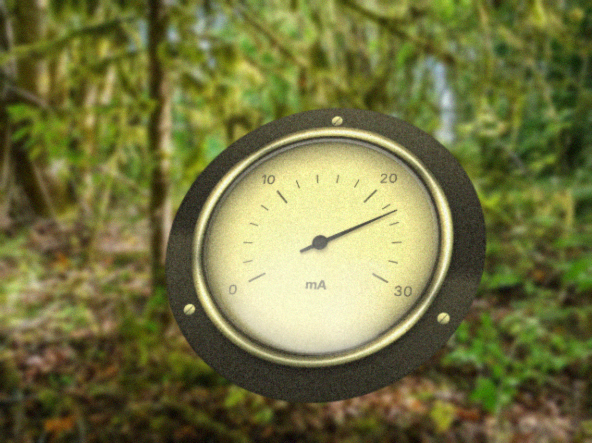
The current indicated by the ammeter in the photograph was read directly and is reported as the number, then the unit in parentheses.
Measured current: 23 (mA)
